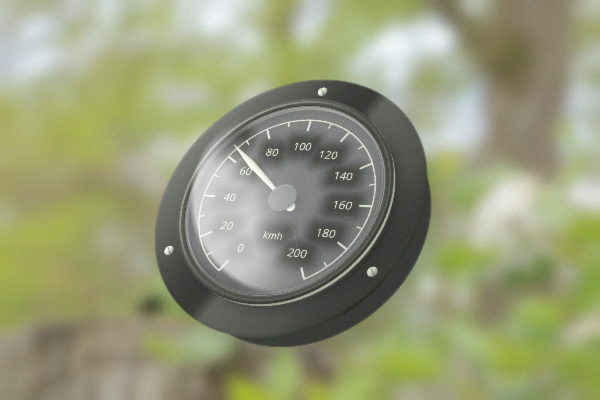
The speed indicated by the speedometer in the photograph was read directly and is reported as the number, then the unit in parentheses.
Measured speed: 65 (km/h)
